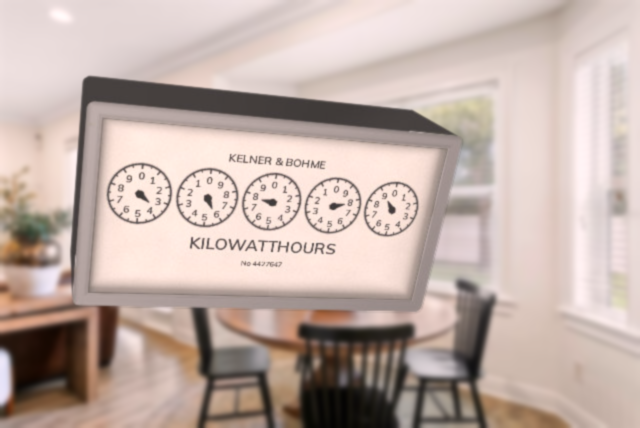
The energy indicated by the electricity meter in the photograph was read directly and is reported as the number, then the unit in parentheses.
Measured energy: 35779 (kWh)
